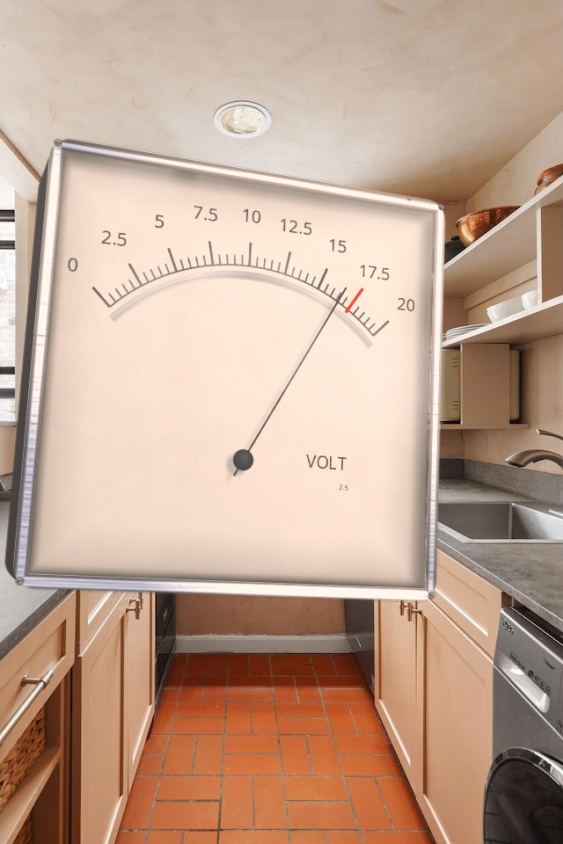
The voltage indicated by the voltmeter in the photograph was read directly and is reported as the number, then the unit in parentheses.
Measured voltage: 16.5 (V)
